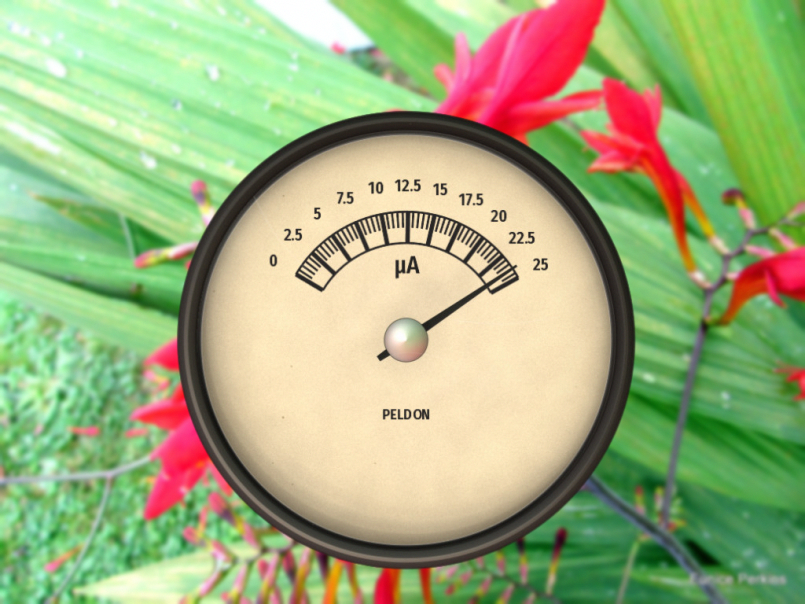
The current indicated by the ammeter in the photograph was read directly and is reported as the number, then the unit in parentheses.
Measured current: 24 (µA)
